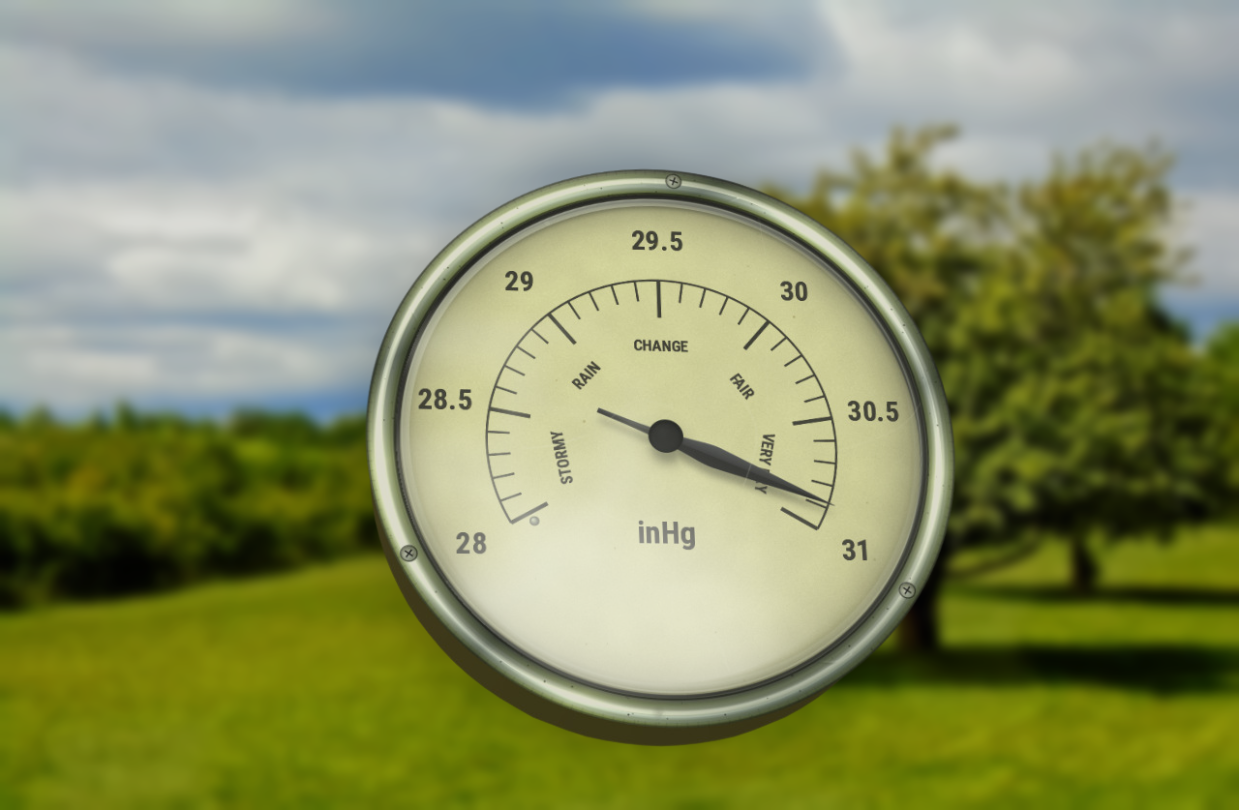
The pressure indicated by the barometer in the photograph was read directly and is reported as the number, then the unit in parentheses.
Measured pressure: 30.9 (inHg)
